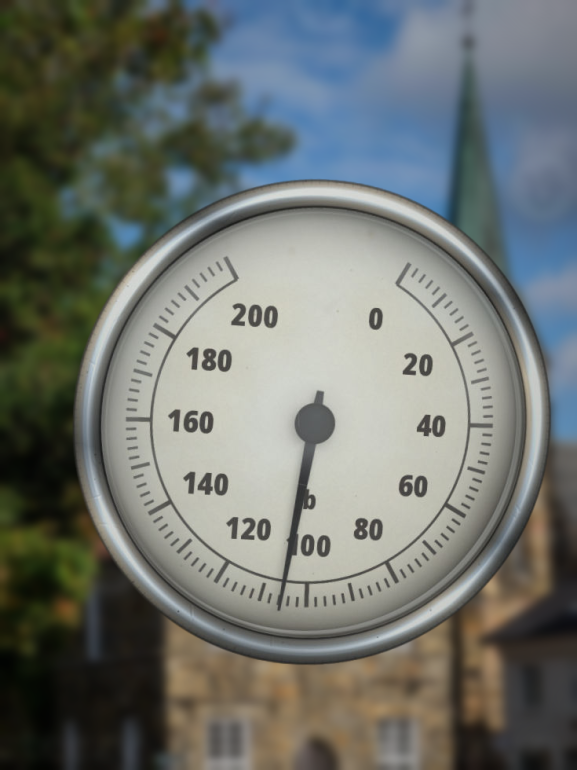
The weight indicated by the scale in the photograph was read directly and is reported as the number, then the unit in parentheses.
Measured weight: 106 (lb)
